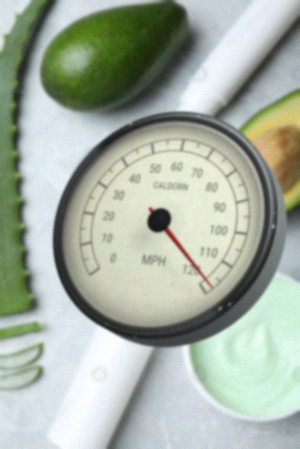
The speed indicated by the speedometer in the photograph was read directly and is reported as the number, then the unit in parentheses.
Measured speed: 117.5 (mph)
